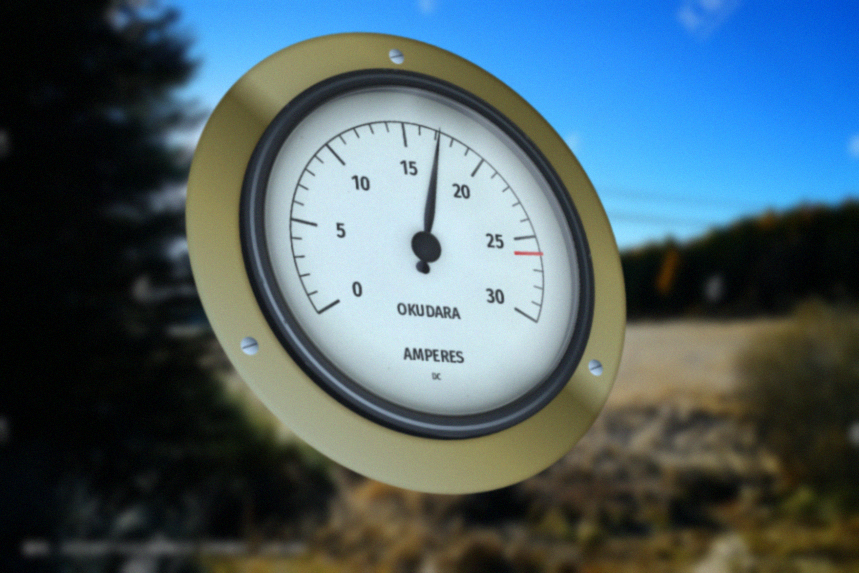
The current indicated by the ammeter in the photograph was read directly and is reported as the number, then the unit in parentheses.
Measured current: 17 (A)
